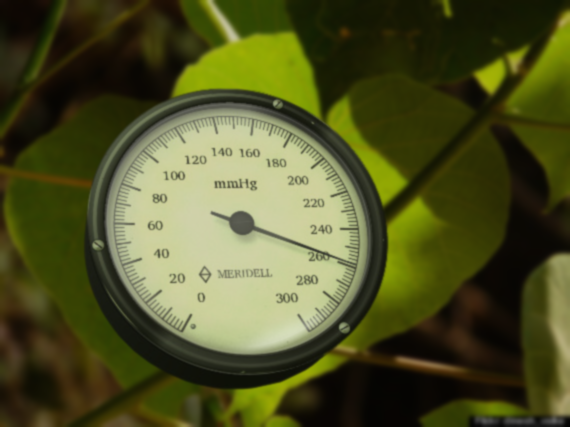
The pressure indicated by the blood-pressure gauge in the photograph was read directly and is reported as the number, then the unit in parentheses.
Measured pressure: 260 (mmHg)
